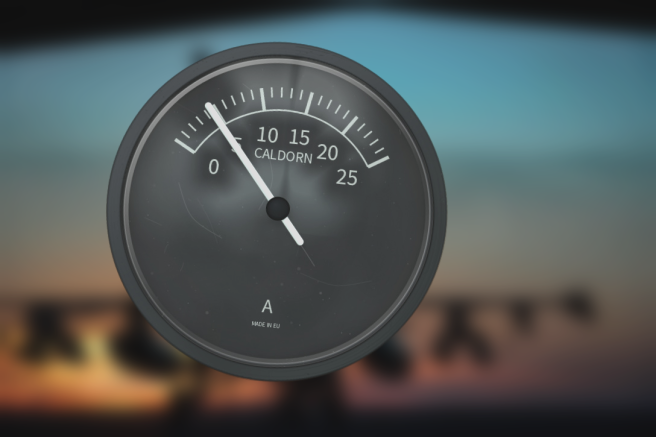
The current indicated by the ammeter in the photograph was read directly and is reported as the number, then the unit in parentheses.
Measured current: 4.5 (A)
